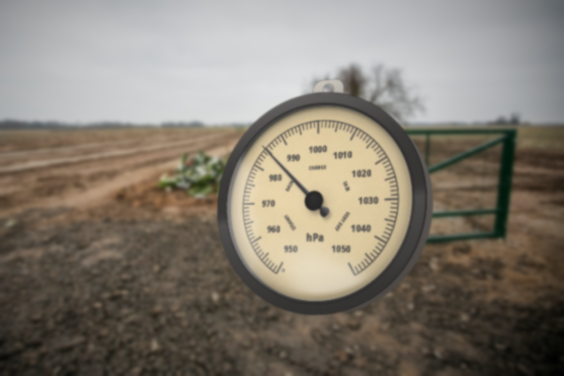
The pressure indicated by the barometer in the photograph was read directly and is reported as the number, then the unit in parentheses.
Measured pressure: 985 (hPa)
